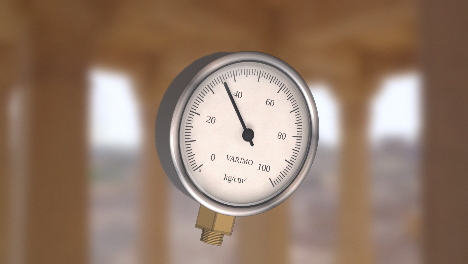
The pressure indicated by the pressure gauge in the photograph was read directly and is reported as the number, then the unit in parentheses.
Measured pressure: 35 (kg/cm²)
